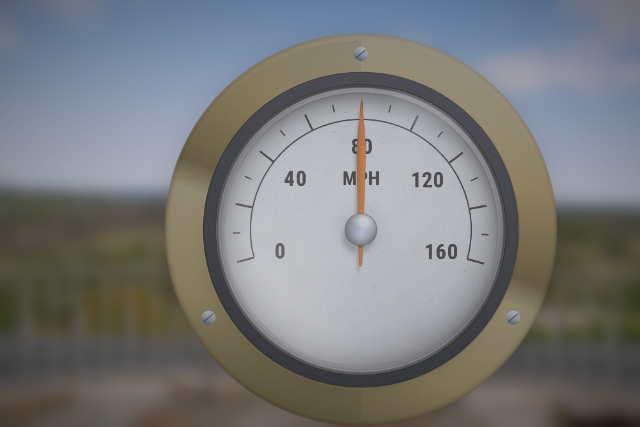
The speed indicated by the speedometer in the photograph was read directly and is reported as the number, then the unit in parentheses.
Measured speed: 80 (mph)
